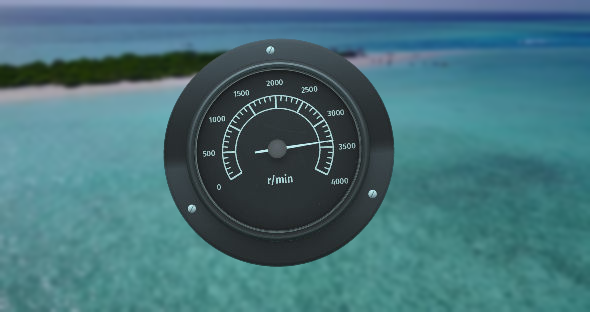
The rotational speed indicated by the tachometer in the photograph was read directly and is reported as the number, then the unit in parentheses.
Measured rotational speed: 3400 (rpm)
